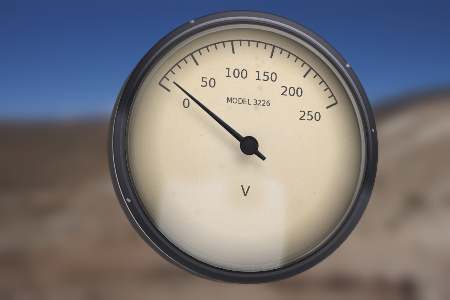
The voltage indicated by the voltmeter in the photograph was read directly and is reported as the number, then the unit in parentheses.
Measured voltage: 10 (V)
